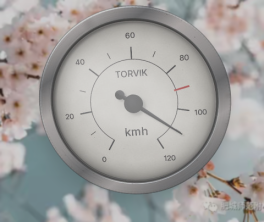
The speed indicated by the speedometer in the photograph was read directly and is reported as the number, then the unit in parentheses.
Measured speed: 110 (km/h)
